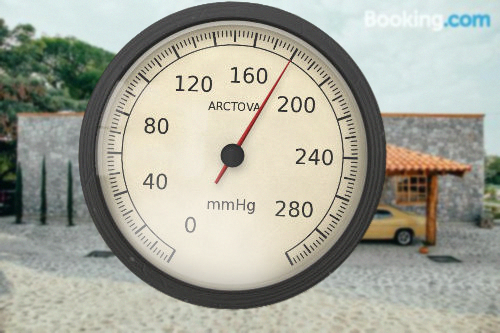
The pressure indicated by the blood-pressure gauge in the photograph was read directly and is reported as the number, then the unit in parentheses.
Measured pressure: 180 (mmHg)
